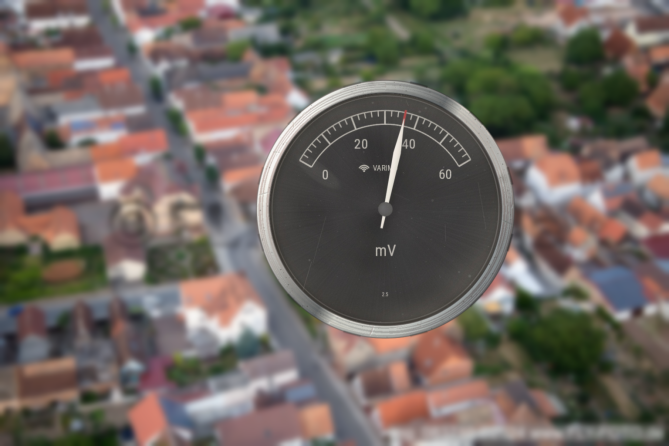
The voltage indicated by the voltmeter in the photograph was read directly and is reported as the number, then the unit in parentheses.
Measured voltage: 36 (mV)
